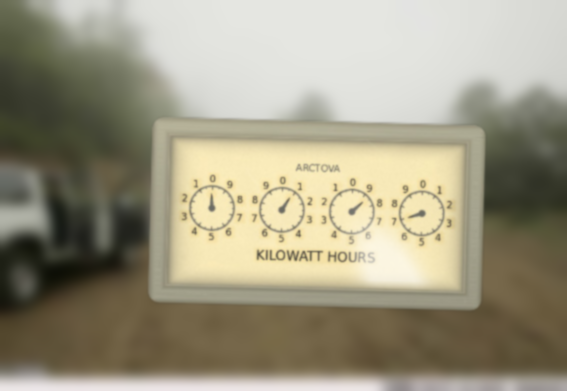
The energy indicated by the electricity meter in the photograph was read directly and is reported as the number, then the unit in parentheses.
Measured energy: 87 (kWh)
